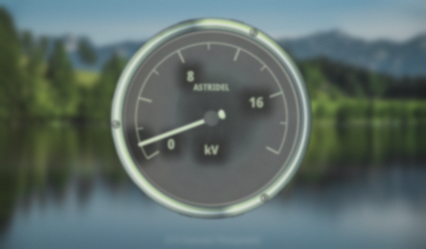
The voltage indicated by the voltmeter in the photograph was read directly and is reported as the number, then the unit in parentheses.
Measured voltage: 1 (kV)
